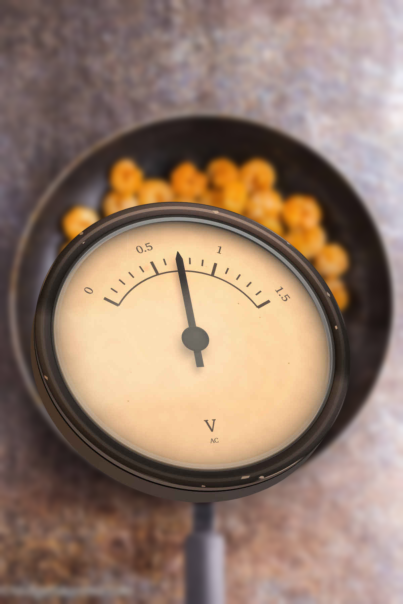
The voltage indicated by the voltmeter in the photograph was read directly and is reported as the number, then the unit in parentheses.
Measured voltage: 0.7 (V)
